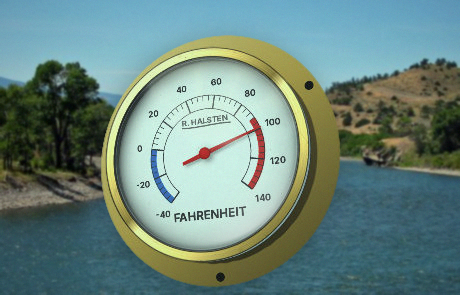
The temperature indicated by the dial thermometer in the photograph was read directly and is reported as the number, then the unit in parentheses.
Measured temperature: 100 (°F)
